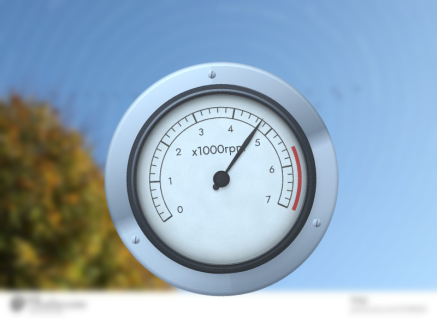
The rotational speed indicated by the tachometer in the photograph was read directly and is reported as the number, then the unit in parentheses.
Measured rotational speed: 4700 (rpm)
